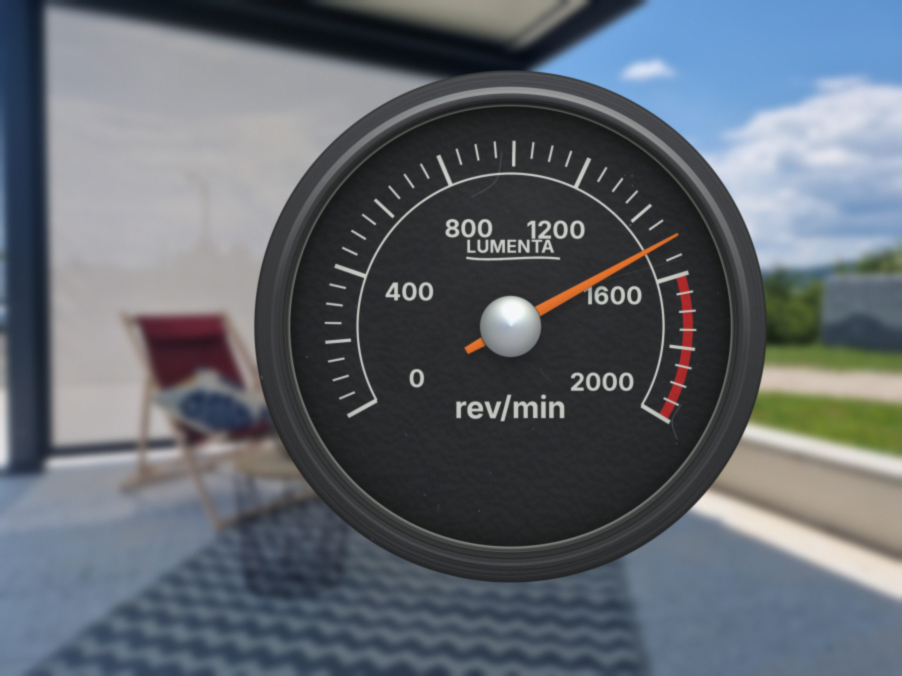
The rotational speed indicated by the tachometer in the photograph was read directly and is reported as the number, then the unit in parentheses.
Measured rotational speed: 1500 (rpm)
